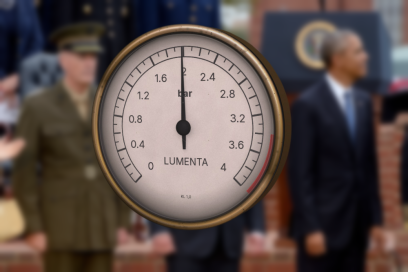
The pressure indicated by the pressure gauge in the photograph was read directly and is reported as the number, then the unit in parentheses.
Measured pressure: 2 (bar)
